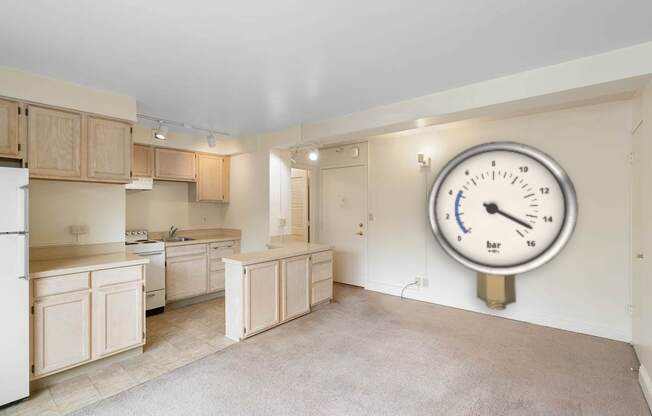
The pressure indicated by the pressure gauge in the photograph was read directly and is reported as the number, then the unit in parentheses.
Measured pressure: 15 (bar)
